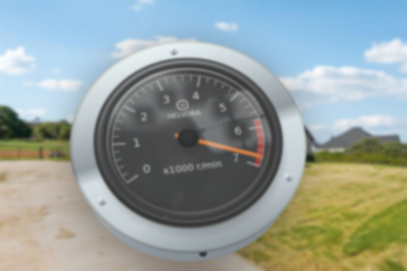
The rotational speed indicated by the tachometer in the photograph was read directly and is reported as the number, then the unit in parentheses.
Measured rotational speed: 6800 (rpm)
